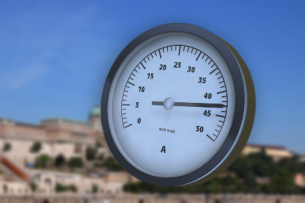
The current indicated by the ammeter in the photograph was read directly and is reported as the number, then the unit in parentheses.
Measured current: 43 (A)
